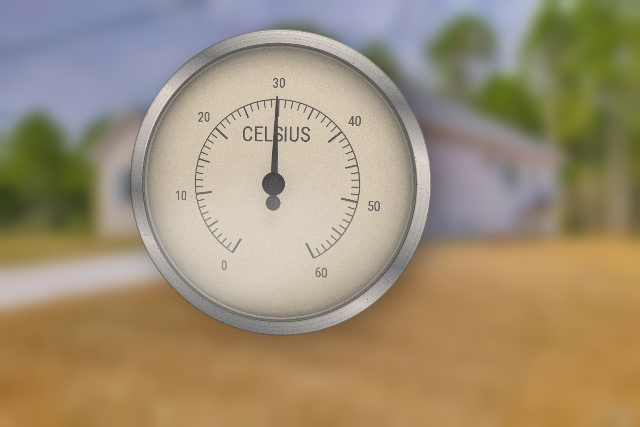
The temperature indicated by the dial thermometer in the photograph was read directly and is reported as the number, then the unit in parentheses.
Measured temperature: 30 (°C)
